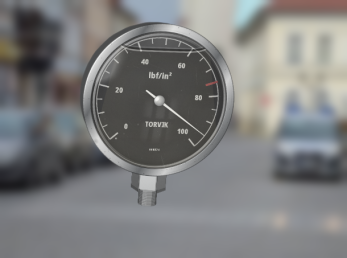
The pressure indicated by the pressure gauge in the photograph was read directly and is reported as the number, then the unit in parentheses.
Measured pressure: 95 (psi)
